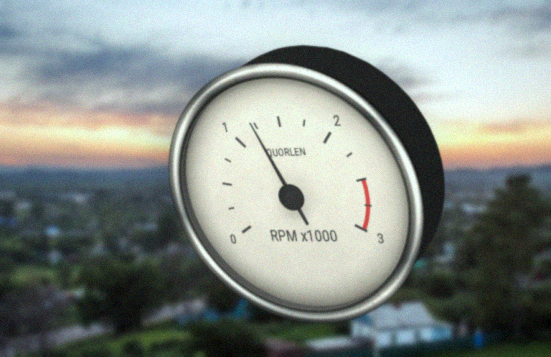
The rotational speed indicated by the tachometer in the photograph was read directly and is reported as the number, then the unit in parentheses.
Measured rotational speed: 1250 (rpm)
